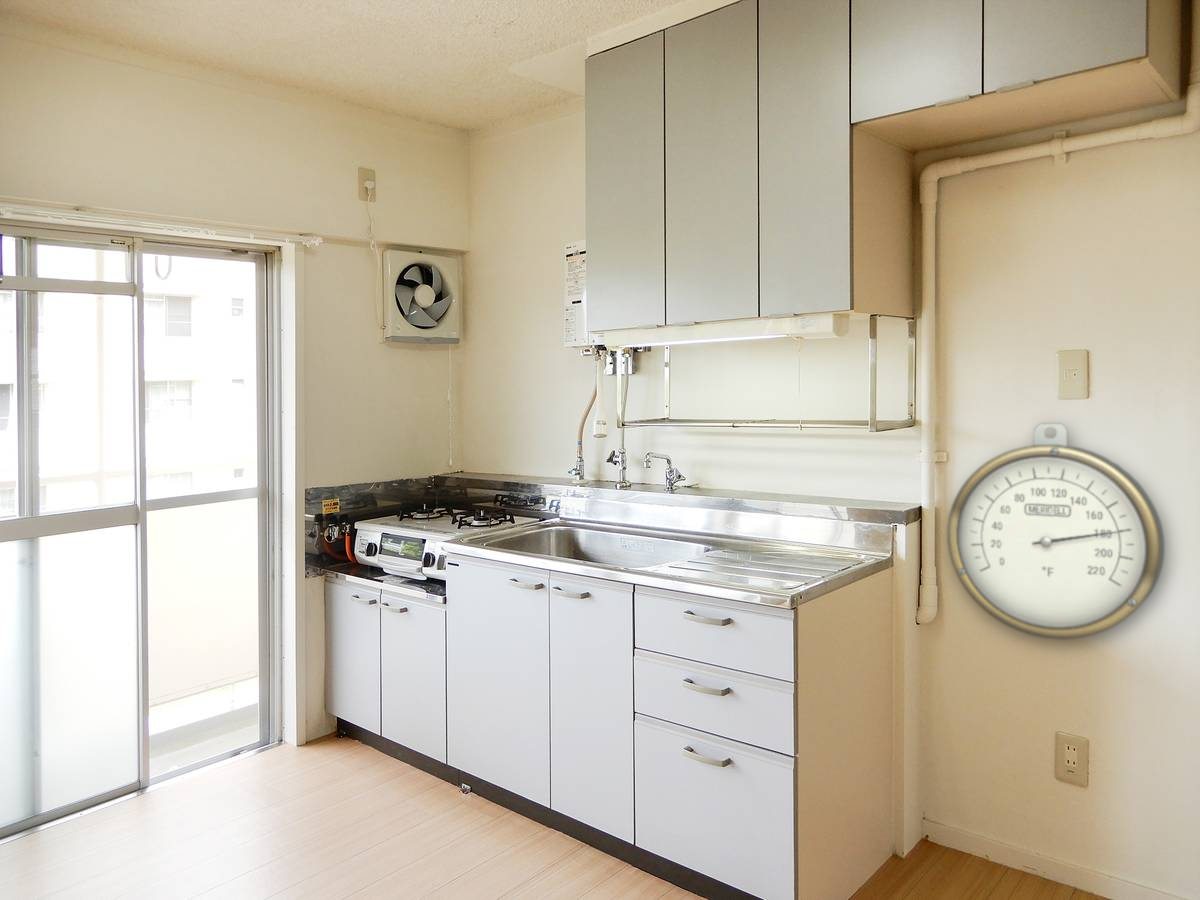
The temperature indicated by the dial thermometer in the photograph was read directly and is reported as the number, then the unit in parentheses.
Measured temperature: 180 (°F)
